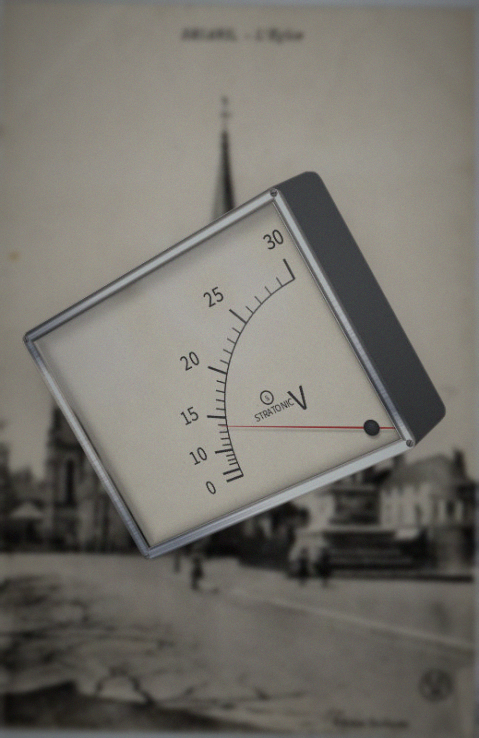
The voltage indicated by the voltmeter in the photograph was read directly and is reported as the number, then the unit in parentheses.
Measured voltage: 14 (V)
